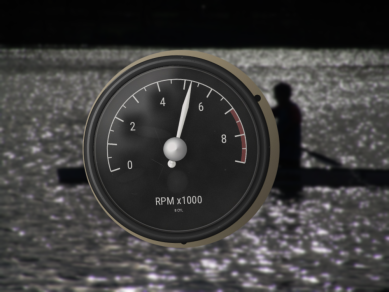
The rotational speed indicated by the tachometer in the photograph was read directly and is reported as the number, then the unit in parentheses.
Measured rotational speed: 5250 (rpm)
